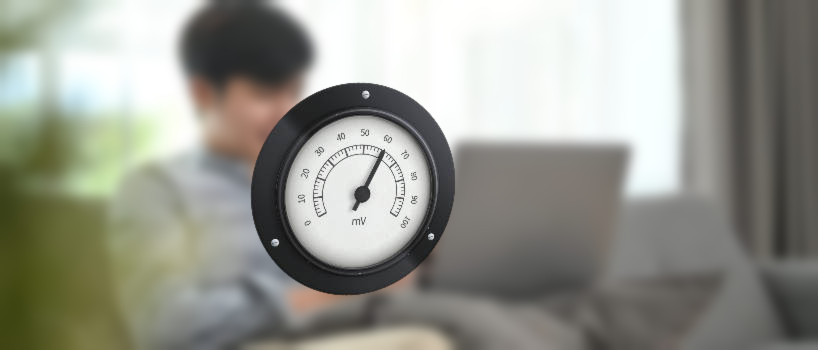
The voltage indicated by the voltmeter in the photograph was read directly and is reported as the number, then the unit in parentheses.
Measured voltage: 60 (mV)
